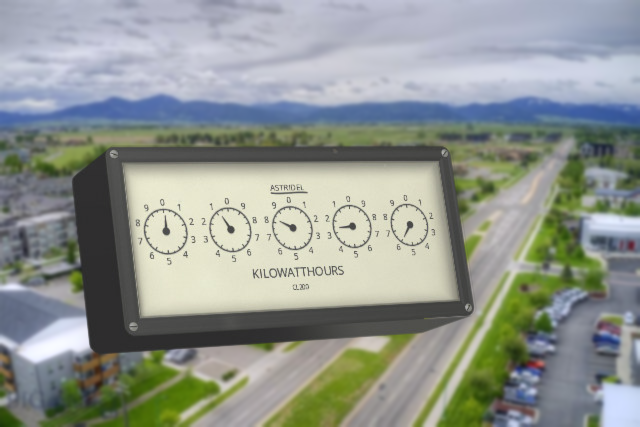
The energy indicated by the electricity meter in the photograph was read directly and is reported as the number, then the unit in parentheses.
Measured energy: 826 (kWh)
